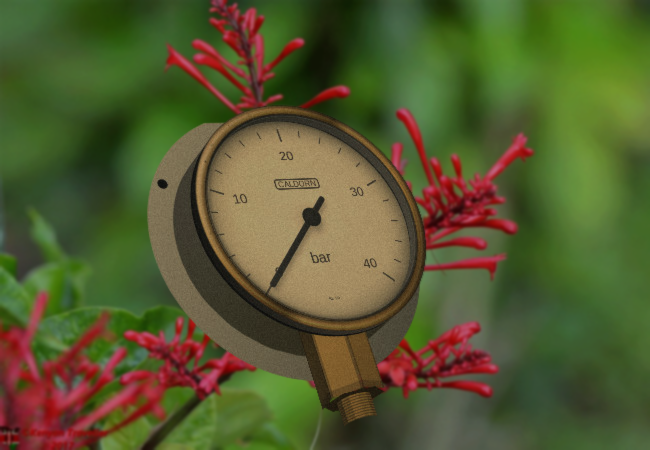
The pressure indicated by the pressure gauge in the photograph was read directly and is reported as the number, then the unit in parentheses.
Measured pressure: 0 (bar)
